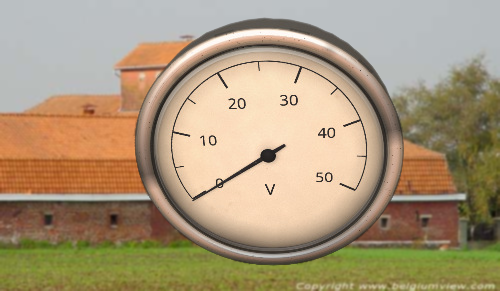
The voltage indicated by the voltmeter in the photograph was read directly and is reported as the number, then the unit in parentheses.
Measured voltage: 0 (V)
